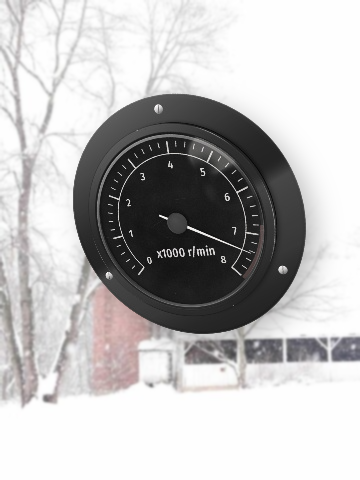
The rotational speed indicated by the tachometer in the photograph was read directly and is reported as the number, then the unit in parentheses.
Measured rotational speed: 7400 (rpm)
